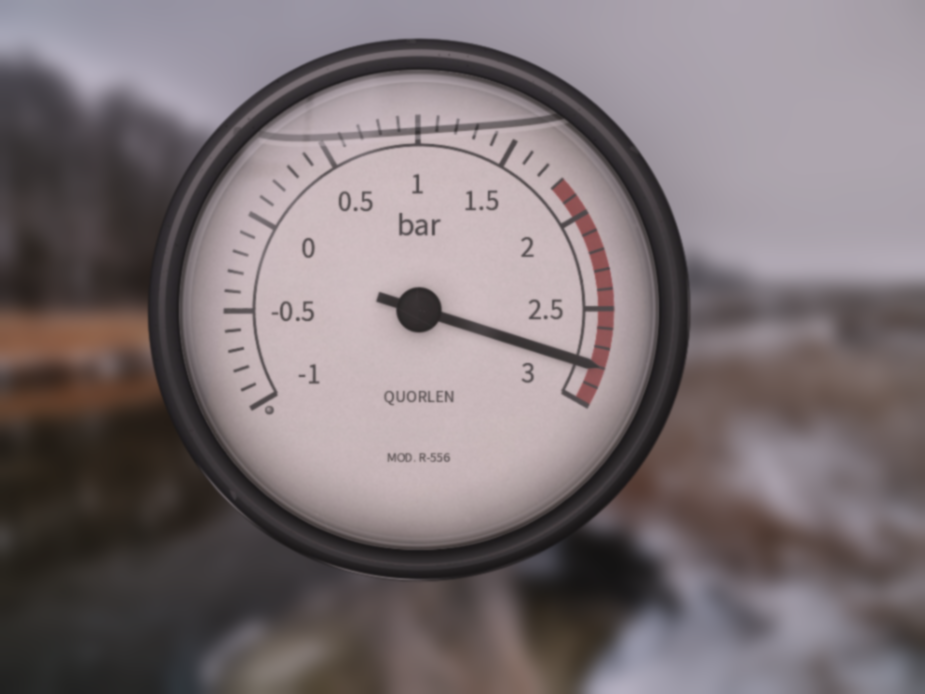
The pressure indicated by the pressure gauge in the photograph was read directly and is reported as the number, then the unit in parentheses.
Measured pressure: 2.8 (bar)
